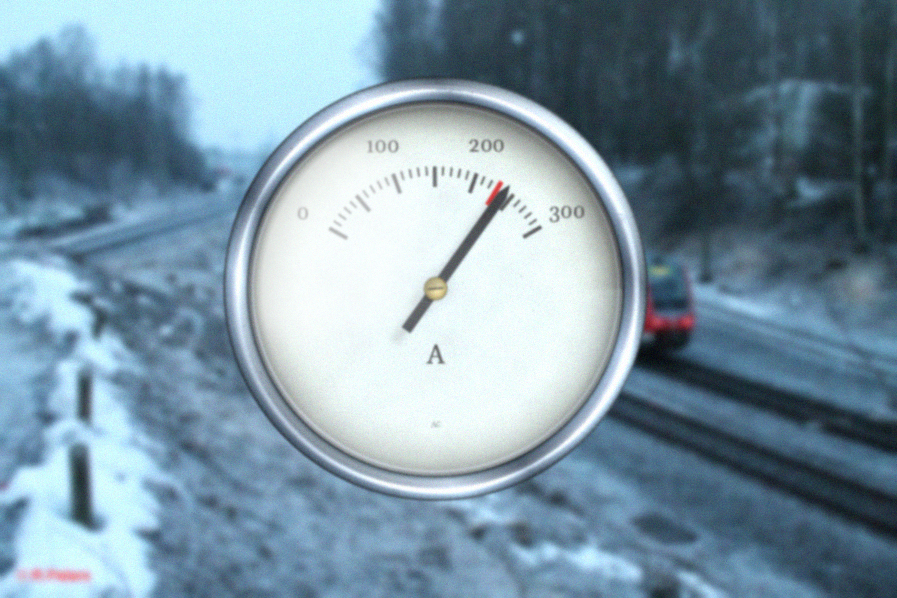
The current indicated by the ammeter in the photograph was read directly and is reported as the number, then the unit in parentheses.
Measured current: 240 (A)
